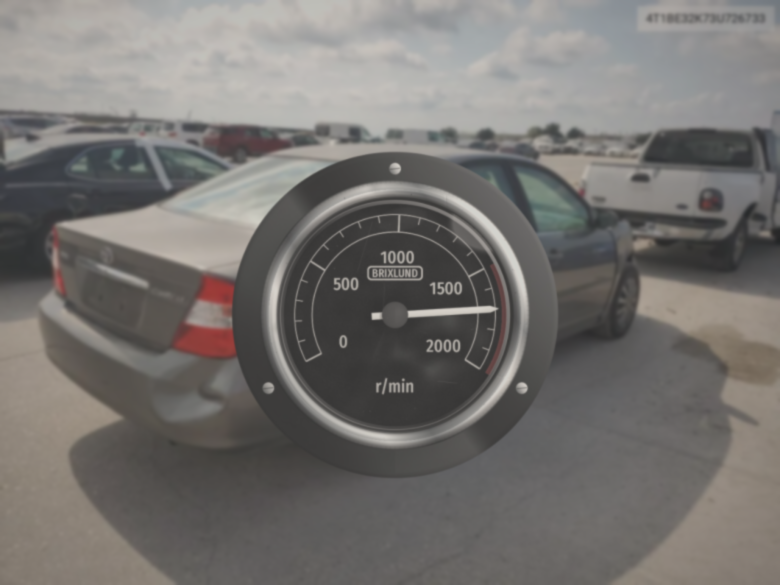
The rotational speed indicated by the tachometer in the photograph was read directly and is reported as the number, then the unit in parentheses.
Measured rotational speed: 1700 (rpm)
